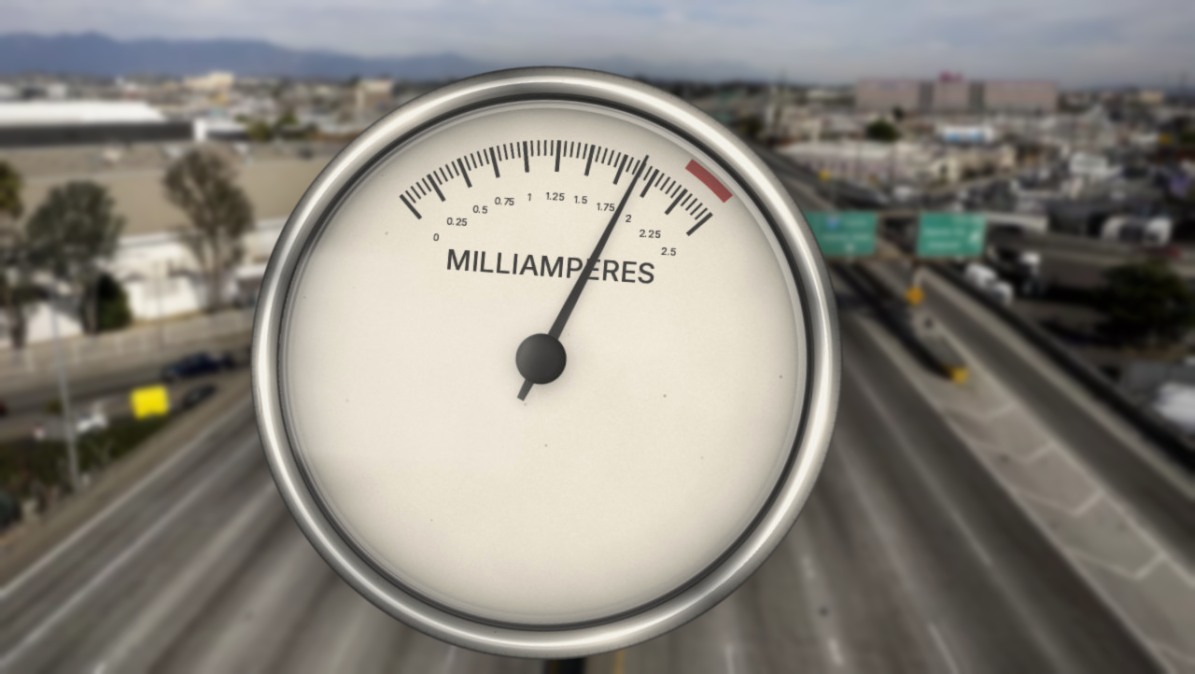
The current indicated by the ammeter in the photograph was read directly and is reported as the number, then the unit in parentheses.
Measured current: 1.9 (mA)
